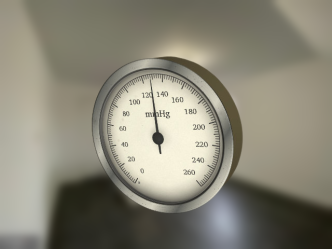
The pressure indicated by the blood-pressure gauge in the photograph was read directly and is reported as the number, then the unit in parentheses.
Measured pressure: 130 (mmHg)
